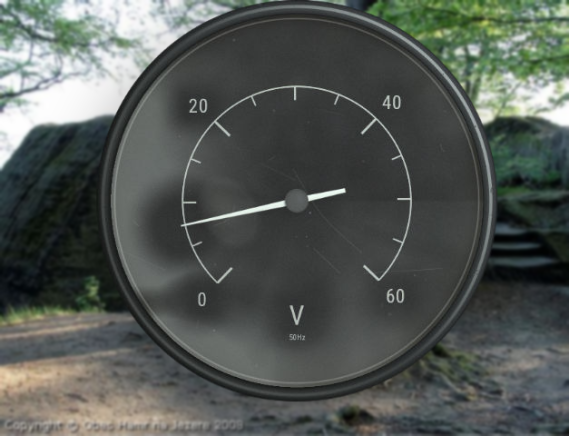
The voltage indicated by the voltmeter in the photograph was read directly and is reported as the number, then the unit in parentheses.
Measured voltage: 7.5 (V)
